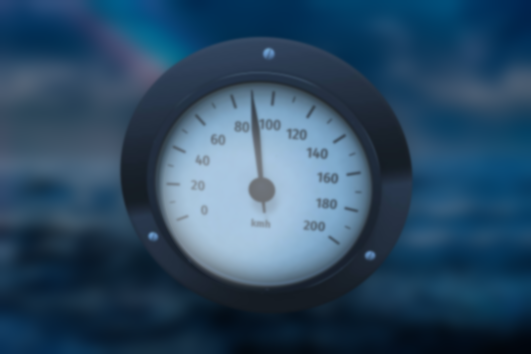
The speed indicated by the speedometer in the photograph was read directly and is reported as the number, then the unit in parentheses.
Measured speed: 90 (km/h)
